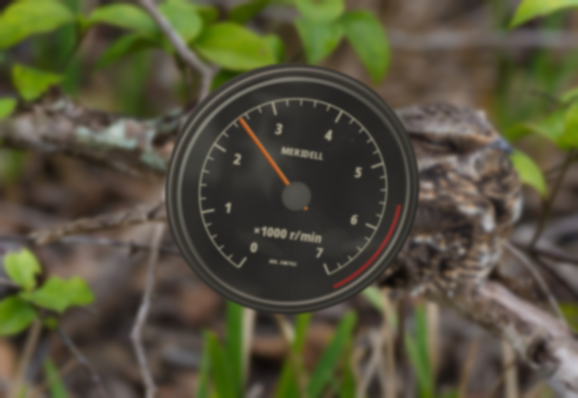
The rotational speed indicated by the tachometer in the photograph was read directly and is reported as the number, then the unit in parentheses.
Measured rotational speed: 2500 (rpm)
